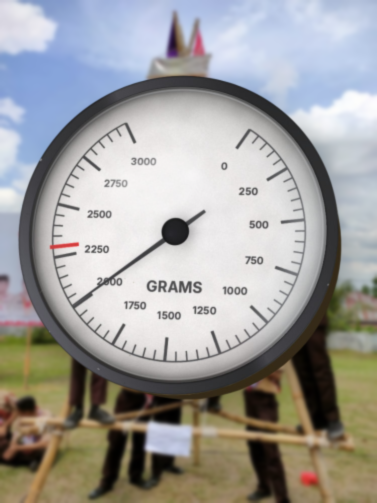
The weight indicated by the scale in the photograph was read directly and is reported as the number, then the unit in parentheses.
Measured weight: 2000 (g)
